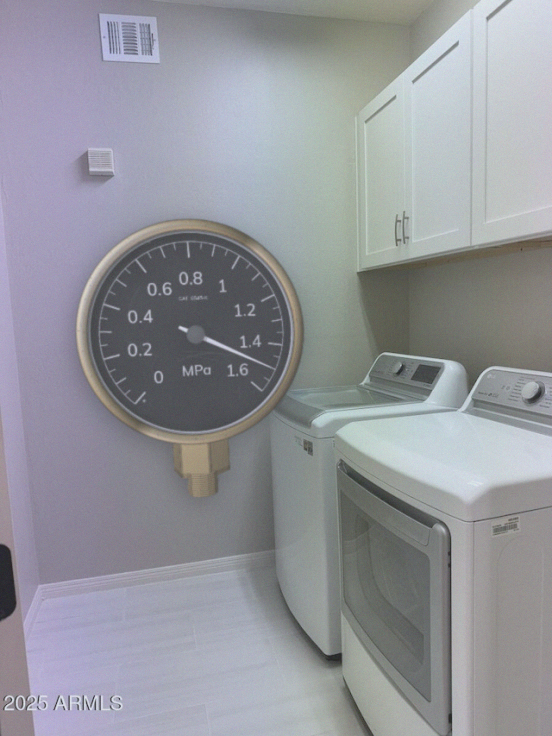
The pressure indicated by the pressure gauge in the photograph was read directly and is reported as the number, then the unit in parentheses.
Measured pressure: 1.5 (MPa)
